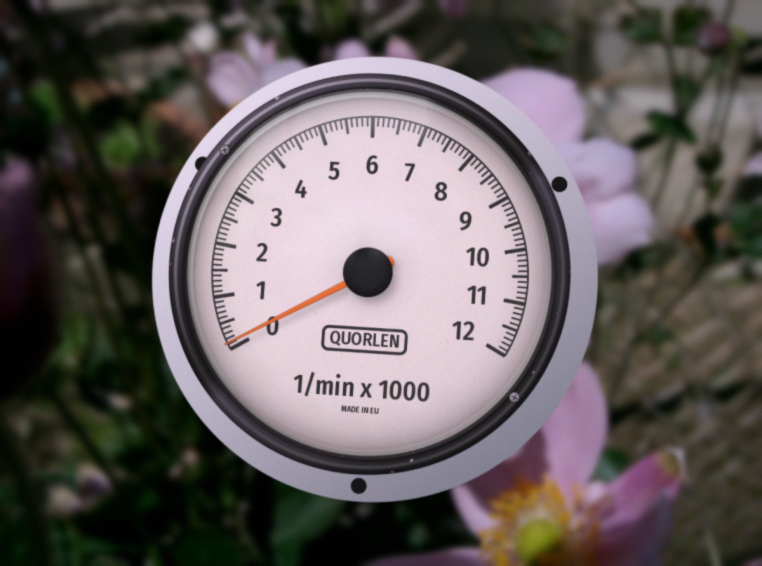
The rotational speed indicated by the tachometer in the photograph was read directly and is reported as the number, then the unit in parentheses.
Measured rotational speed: 100 (rpm)
